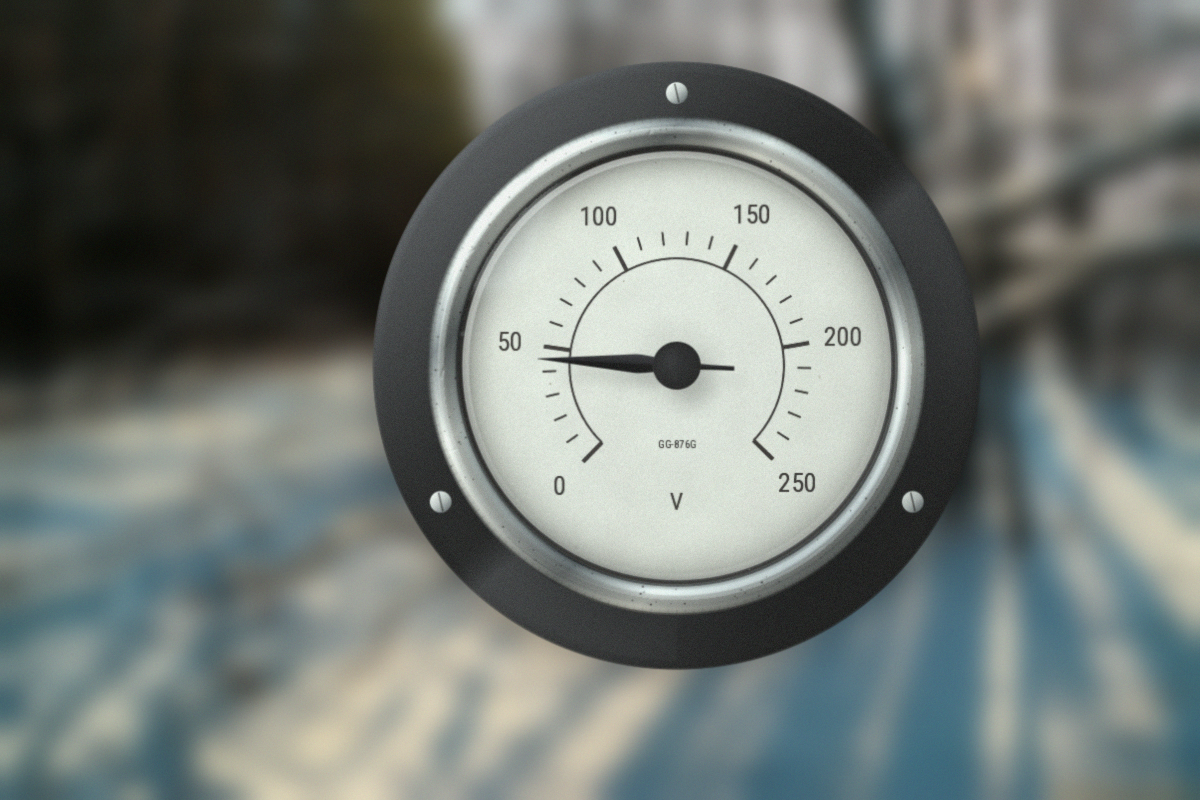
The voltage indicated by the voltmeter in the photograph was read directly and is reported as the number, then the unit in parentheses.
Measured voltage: 45 (V)
